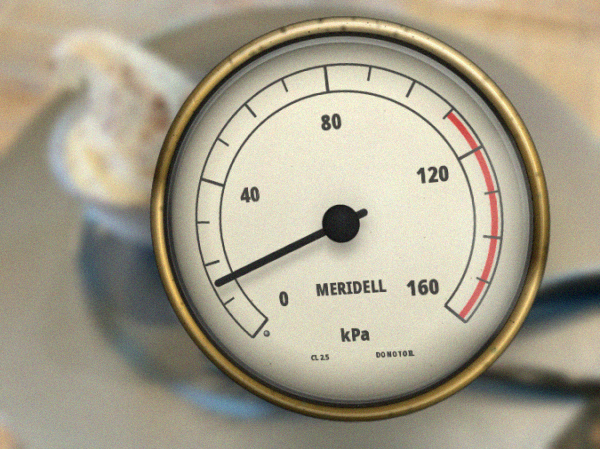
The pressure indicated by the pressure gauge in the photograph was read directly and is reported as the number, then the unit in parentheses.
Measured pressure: 15 (kPa)
